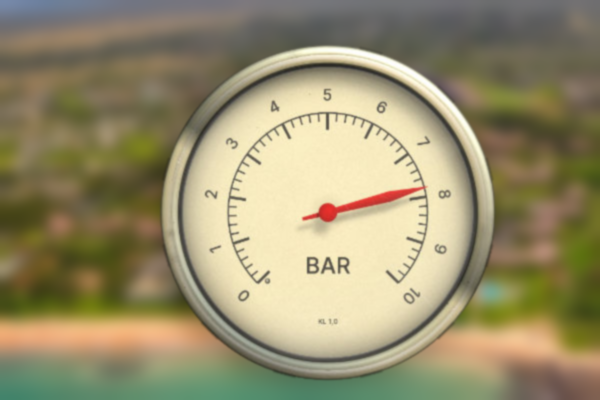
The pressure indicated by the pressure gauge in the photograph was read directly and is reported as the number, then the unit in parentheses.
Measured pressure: 7.8 (bar)
